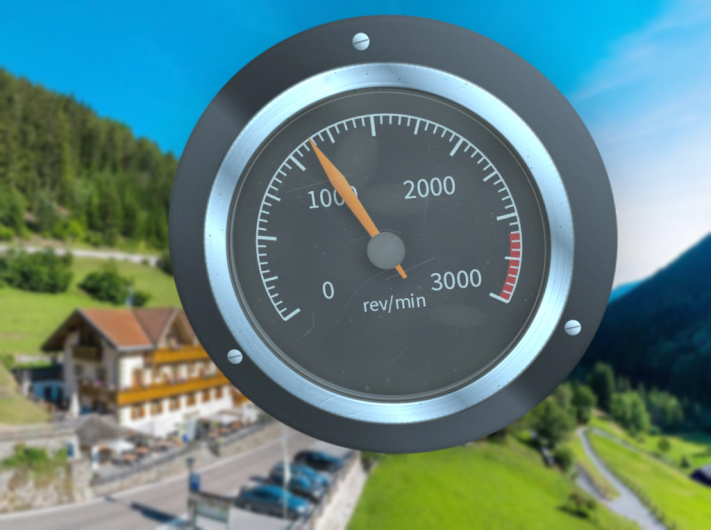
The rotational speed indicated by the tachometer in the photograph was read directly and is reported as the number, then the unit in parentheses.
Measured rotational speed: 1150 (rpm)
